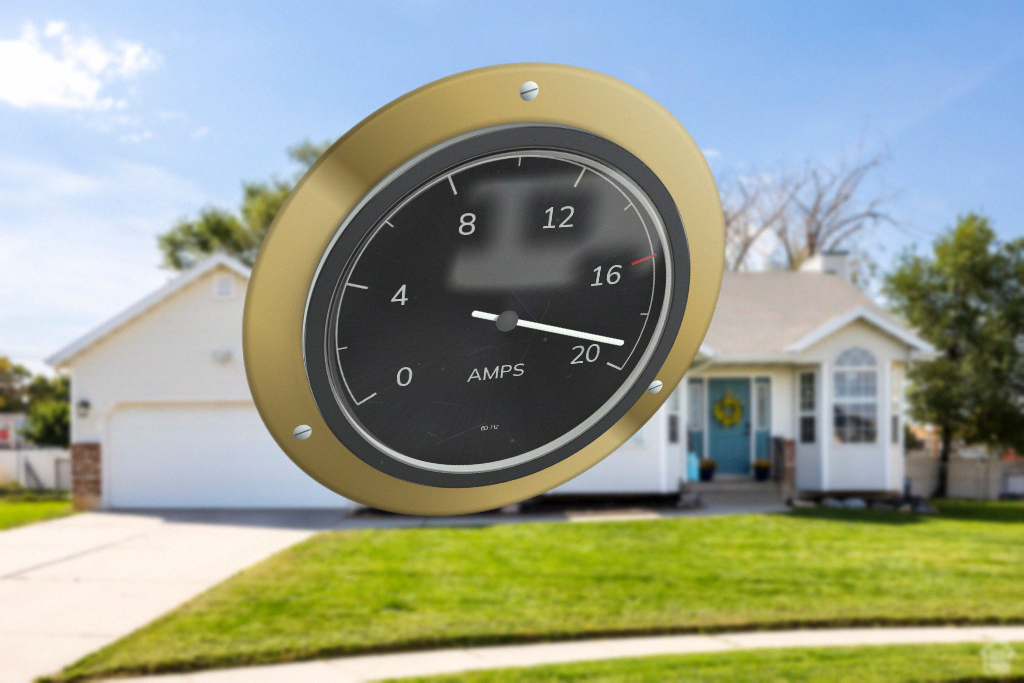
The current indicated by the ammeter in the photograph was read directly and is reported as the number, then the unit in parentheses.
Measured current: 19 (A)
